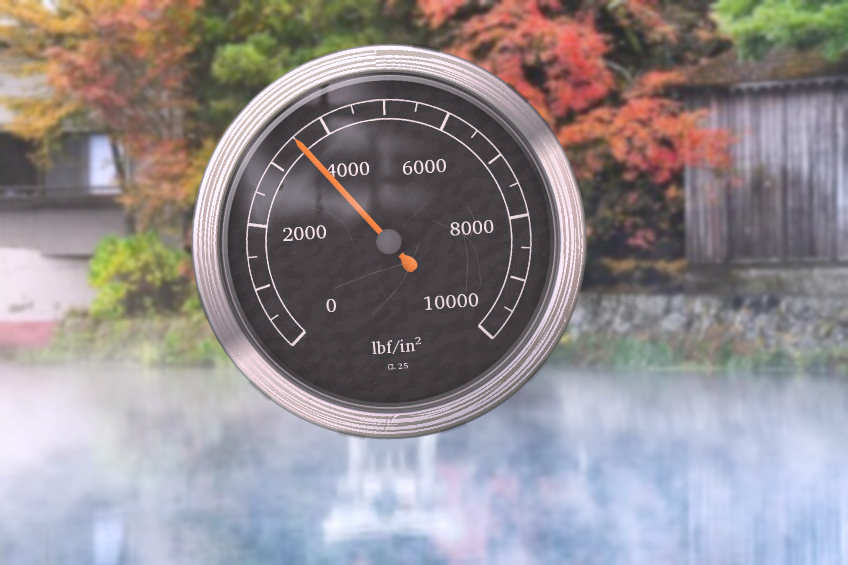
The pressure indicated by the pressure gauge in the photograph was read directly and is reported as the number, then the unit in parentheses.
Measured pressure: 3500 (psi)
